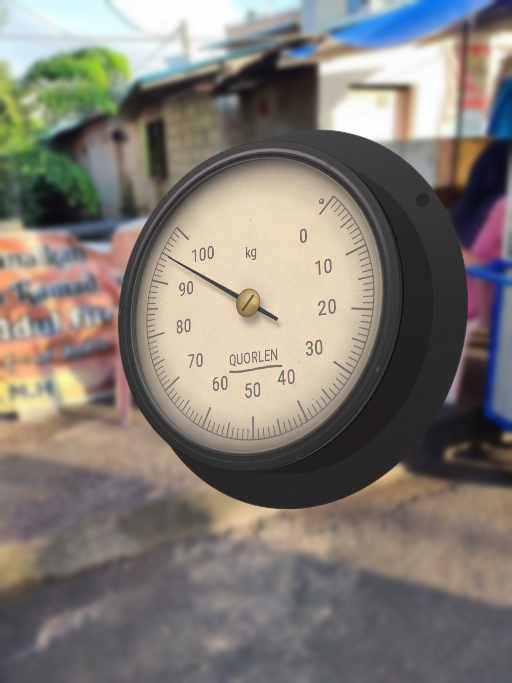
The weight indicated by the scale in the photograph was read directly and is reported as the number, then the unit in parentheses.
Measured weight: 95 (kg)
